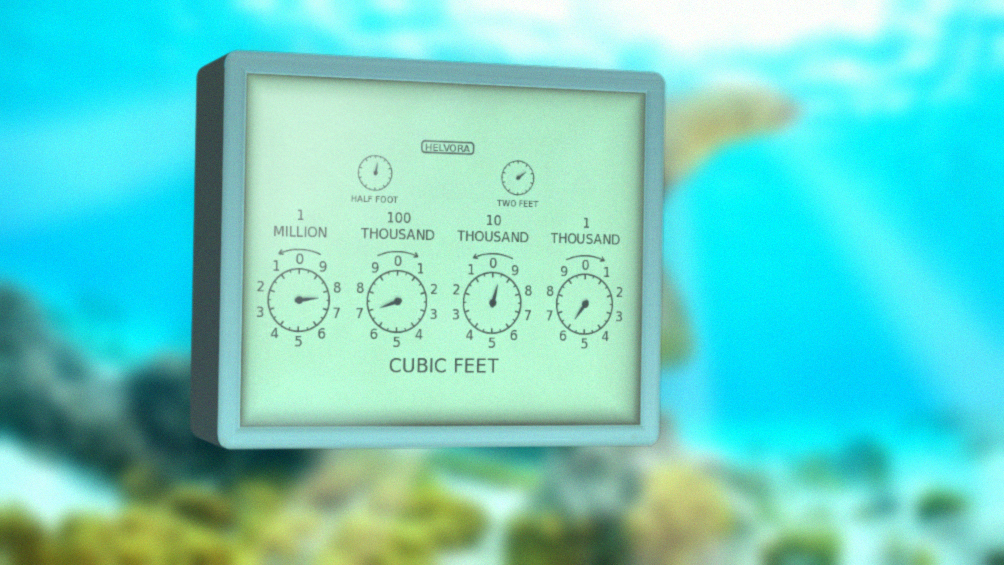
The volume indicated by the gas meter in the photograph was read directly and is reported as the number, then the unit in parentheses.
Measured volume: 769600 (ft³)
